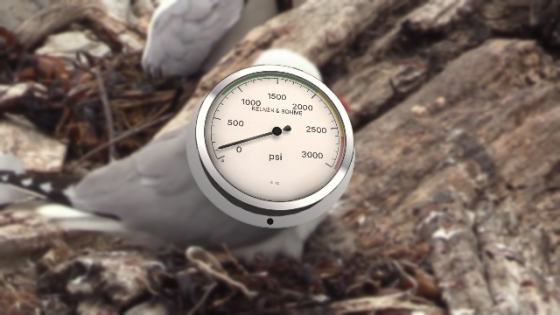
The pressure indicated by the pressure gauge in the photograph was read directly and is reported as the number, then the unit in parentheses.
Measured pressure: 100 (psi)
